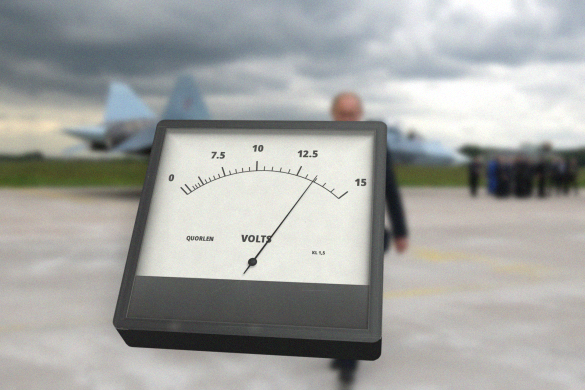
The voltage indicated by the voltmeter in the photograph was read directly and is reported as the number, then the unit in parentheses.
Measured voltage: 13.5 (V)
